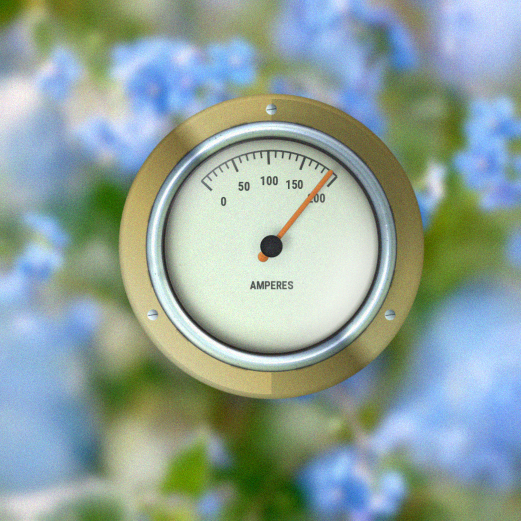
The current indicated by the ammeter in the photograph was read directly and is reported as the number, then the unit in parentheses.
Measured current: 190 (A)
